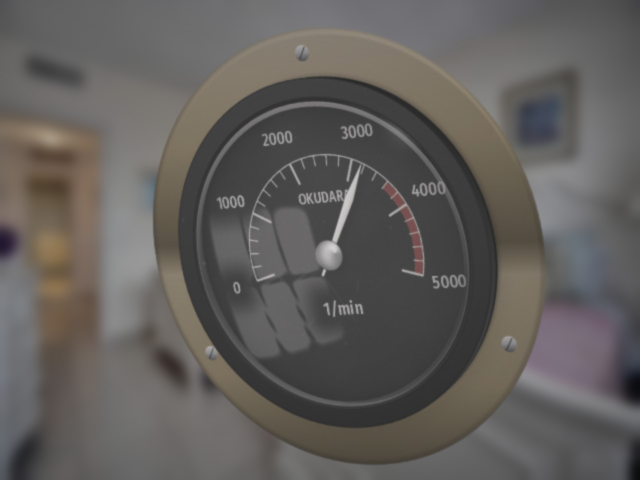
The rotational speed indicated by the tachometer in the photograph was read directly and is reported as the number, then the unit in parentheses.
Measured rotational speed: 3200 (rpm)
